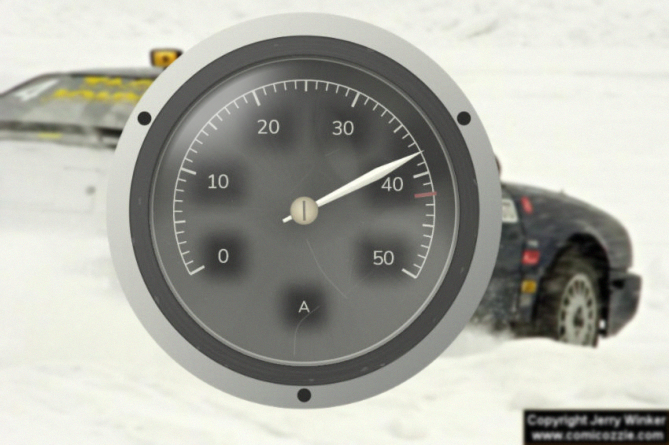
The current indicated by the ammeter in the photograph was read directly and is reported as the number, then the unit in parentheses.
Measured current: 38 (A)
